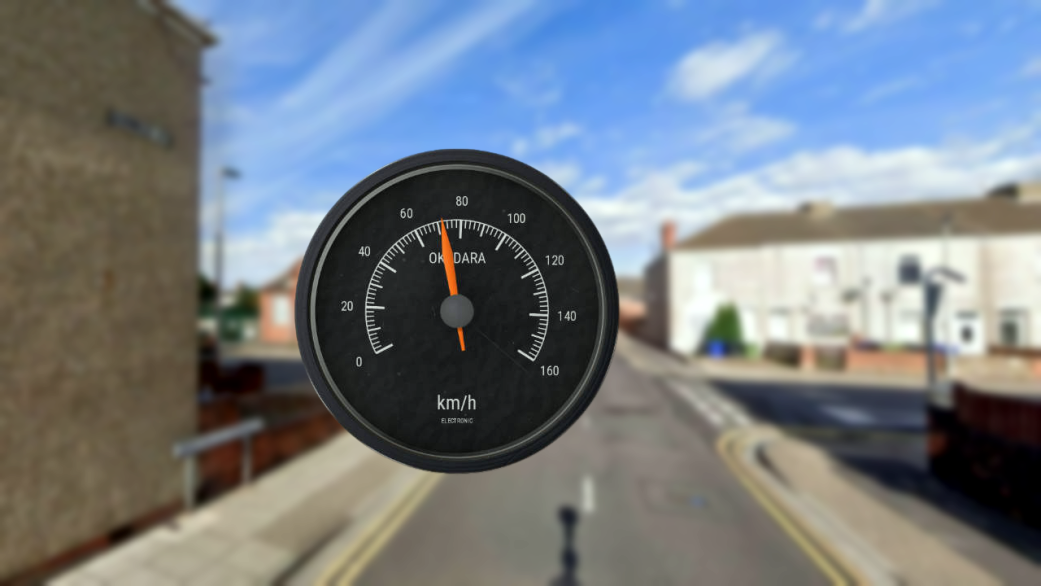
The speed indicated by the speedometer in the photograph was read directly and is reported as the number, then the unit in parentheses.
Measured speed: 72 (km/h)
